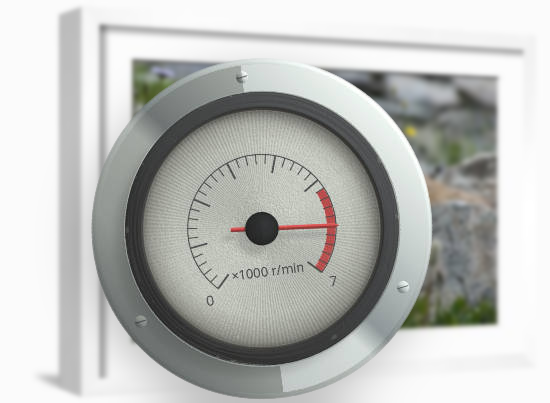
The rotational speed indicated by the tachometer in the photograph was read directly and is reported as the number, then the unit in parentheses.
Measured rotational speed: 6000 (rpm)
